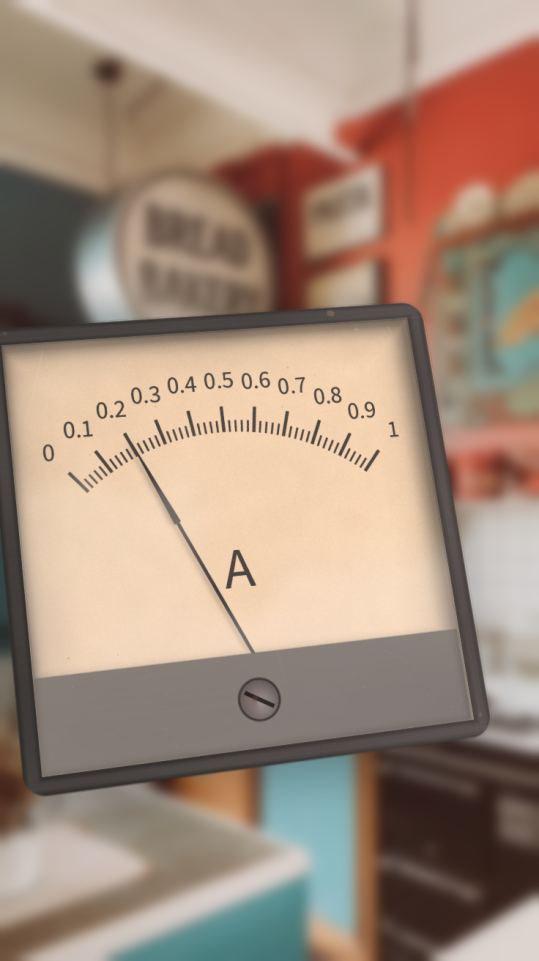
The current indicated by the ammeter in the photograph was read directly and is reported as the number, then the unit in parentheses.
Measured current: 0.2 (A)
